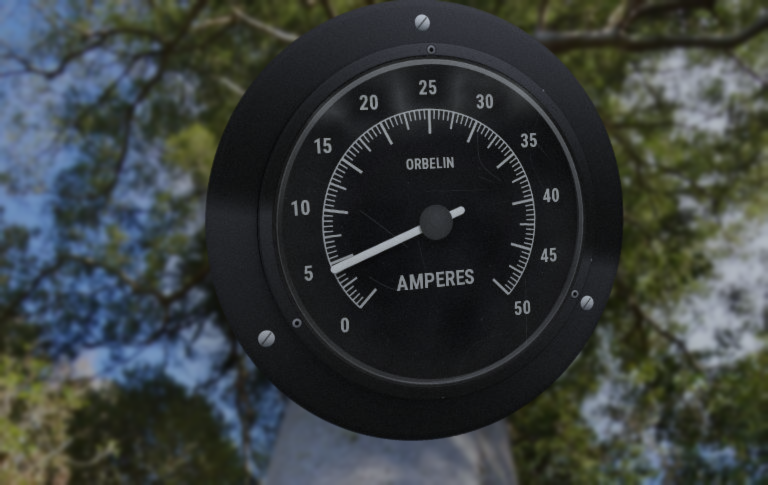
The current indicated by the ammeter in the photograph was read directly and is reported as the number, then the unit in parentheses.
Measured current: 4.5 (A)
